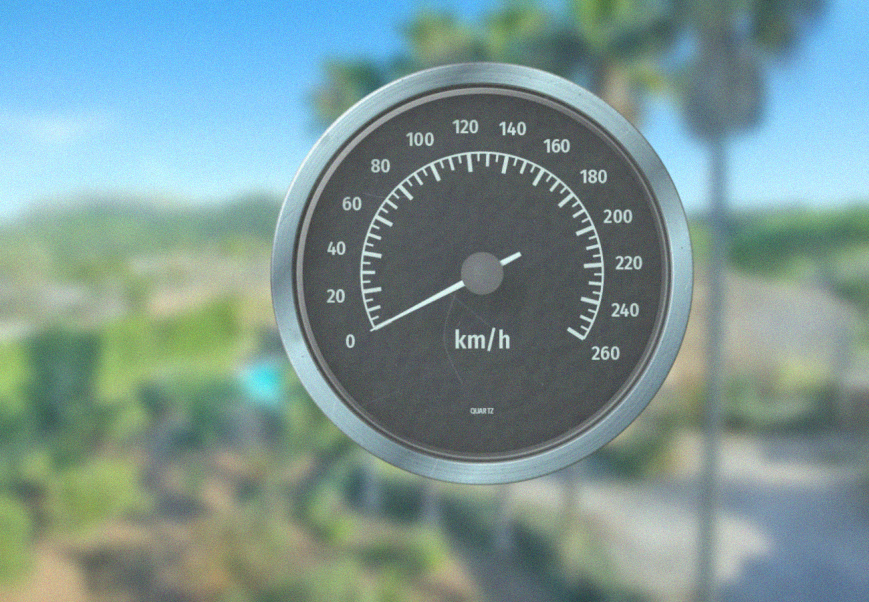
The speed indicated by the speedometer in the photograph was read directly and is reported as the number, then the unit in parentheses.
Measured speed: 0 (km/h)
